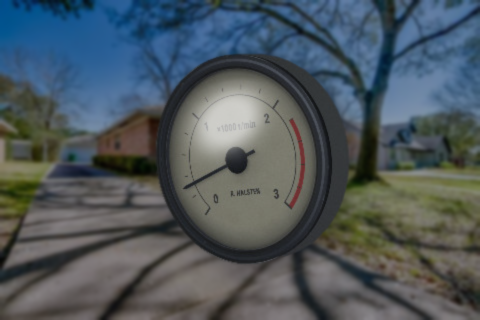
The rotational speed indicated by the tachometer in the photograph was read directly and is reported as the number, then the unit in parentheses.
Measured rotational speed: 300 (rpm)
